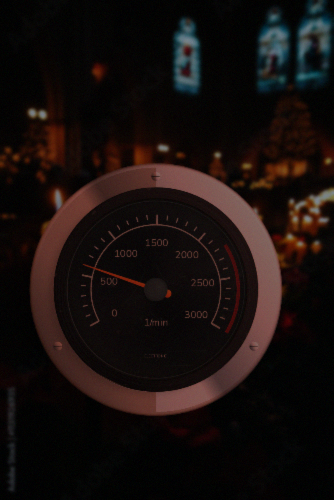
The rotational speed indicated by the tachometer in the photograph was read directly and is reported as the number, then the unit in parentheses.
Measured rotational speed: 600 (rpm)
